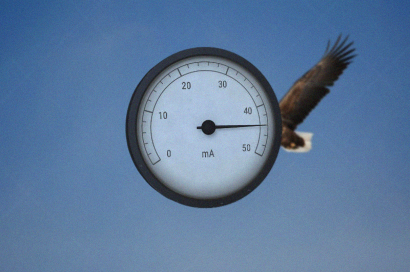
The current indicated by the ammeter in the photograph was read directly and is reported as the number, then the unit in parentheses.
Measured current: 44 (mA)
